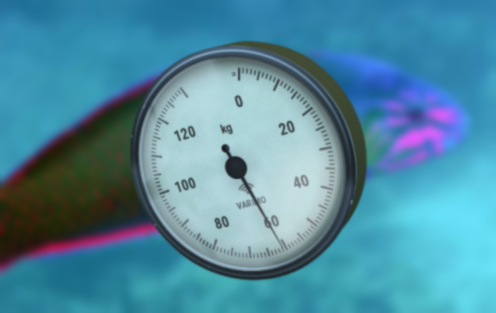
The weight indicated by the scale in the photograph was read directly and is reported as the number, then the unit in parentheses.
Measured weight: 60 (kg)
